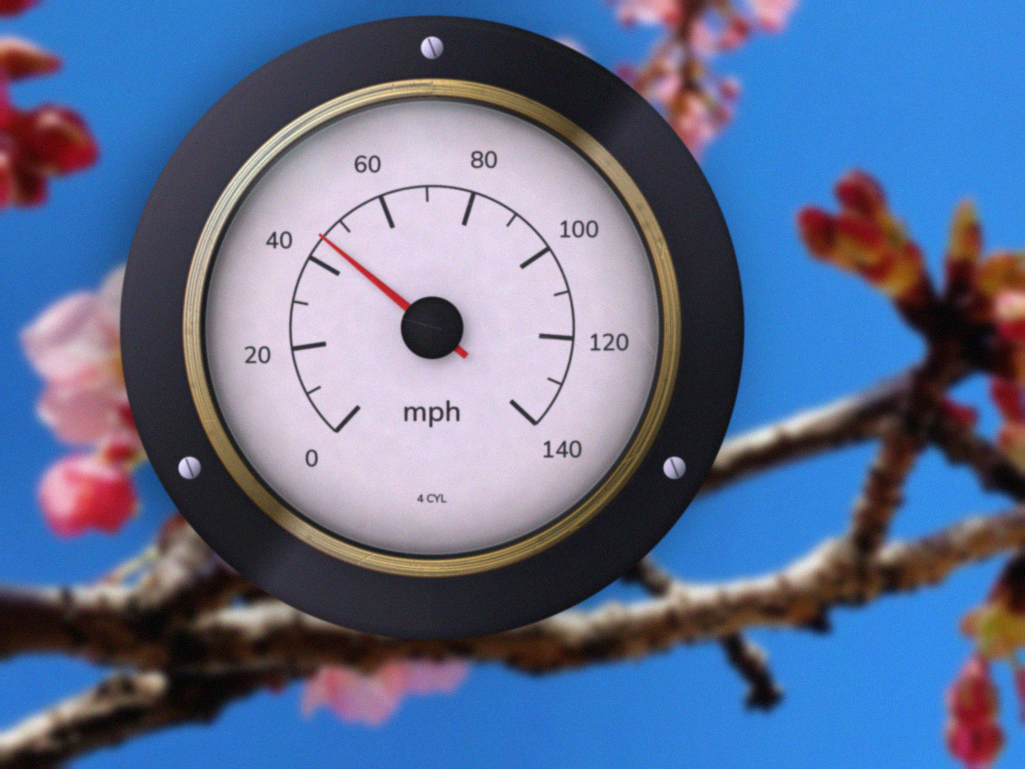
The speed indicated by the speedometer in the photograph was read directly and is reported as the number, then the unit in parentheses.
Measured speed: 45 (mph)
